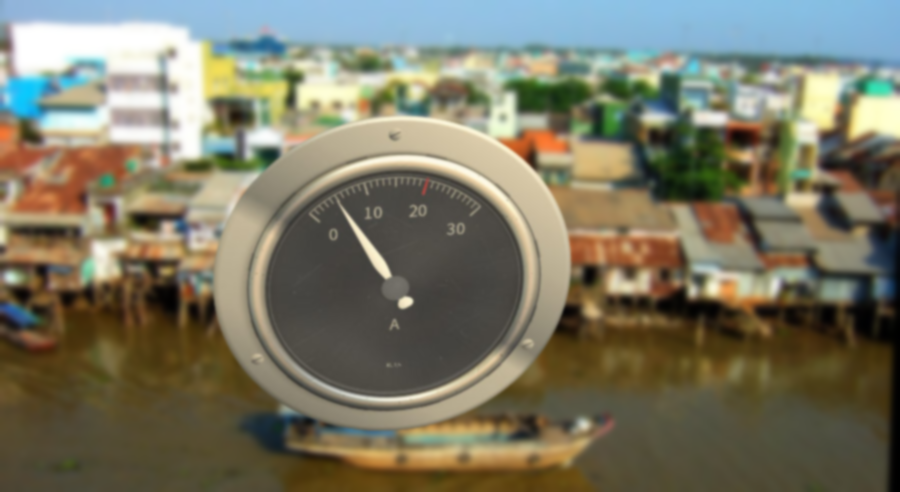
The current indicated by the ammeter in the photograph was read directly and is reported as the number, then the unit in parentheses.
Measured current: 5 (A)
